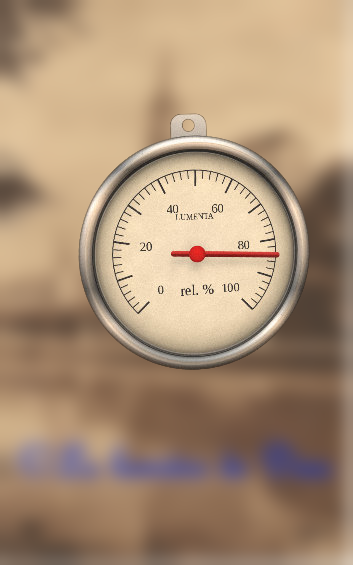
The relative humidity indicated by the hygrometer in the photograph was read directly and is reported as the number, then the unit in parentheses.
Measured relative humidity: 84 (%)
